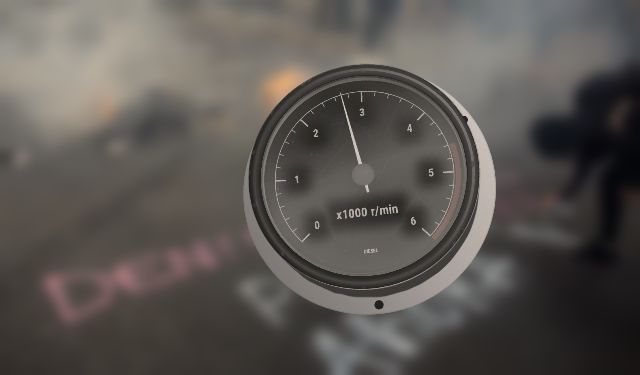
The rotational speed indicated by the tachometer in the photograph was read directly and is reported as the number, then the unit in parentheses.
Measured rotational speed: 2700 (rpm)
